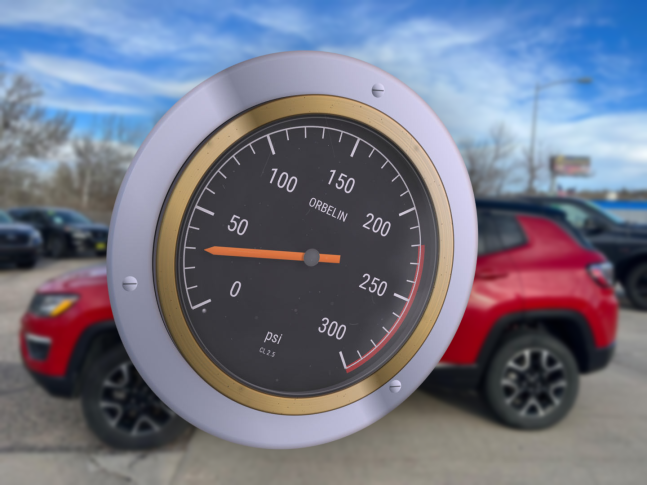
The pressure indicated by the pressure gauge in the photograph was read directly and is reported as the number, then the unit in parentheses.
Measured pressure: 30 (psi)
